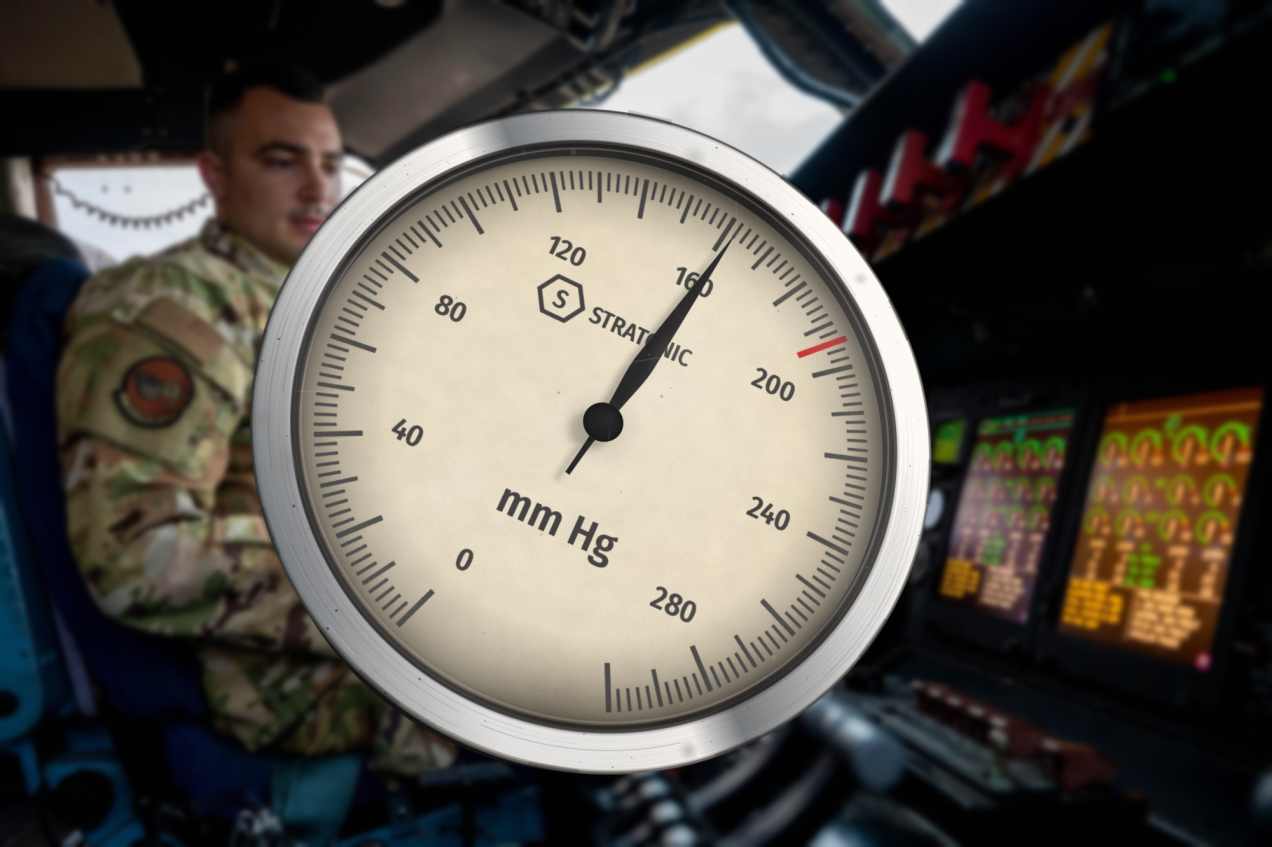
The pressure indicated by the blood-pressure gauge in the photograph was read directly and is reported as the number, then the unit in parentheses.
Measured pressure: 162 (mmHg)
